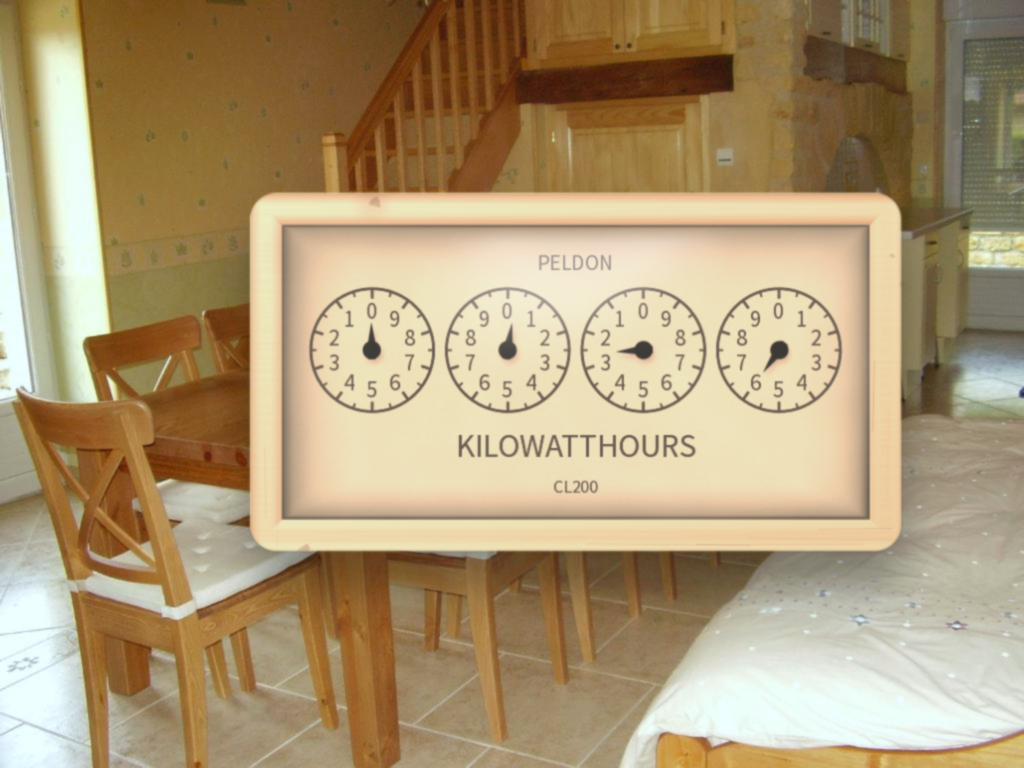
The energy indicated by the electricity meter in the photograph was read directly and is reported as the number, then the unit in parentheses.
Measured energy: 26 (kWh)
